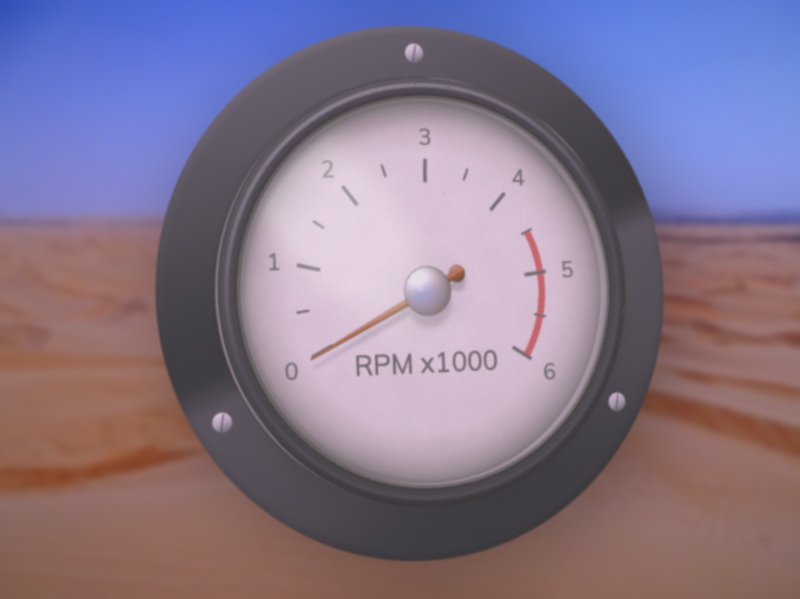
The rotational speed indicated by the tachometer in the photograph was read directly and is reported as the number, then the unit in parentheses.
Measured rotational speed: 0 (rpm)
